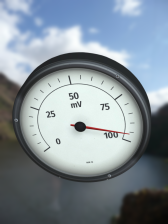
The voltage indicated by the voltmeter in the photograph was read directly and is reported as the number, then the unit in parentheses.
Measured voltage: 95 (mV)
